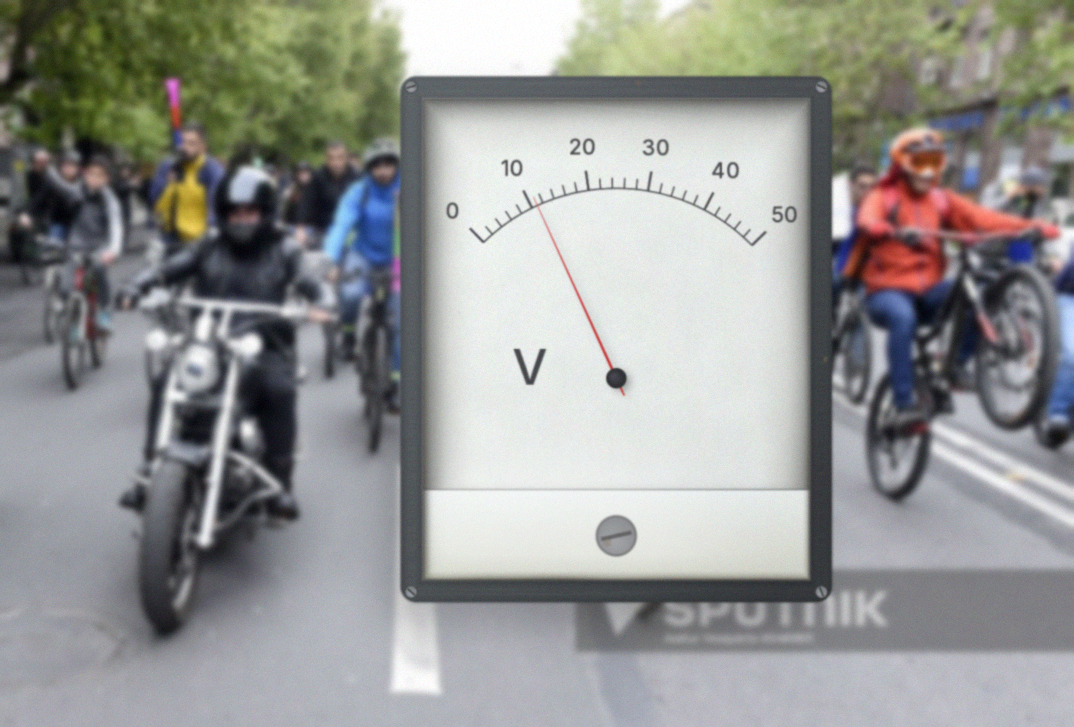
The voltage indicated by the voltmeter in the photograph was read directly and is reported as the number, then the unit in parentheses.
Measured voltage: 11 (V)
